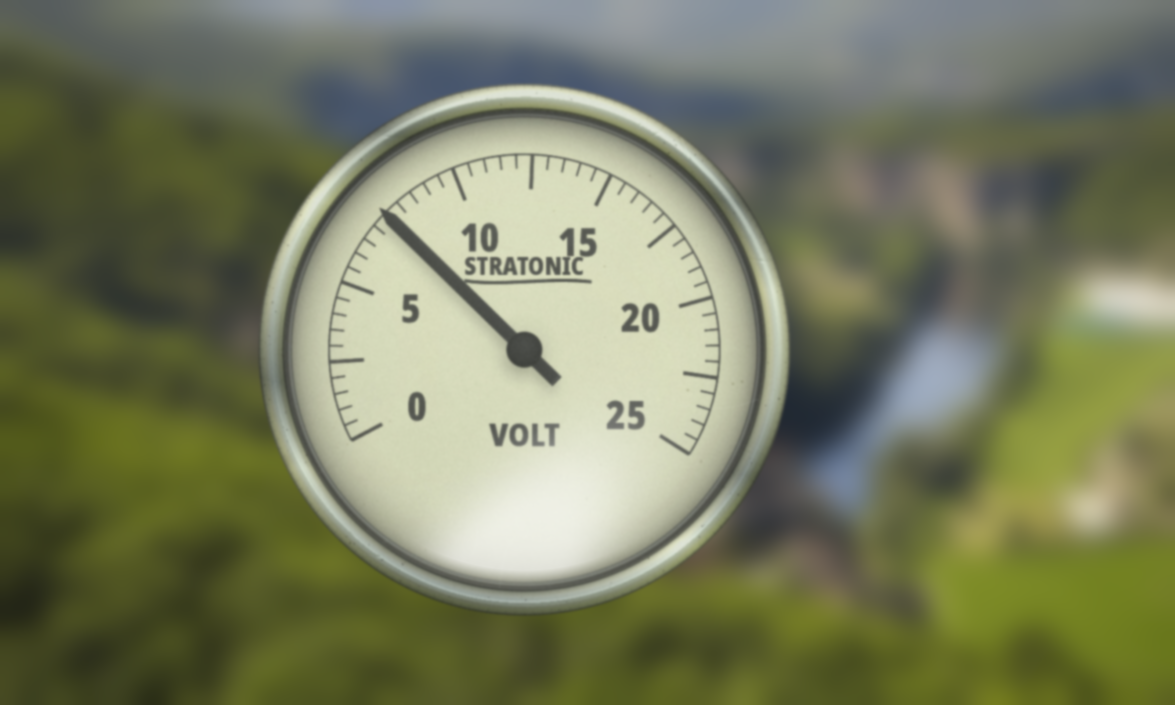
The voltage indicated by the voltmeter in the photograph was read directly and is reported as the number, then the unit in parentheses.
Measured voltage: 7.5 (V)
